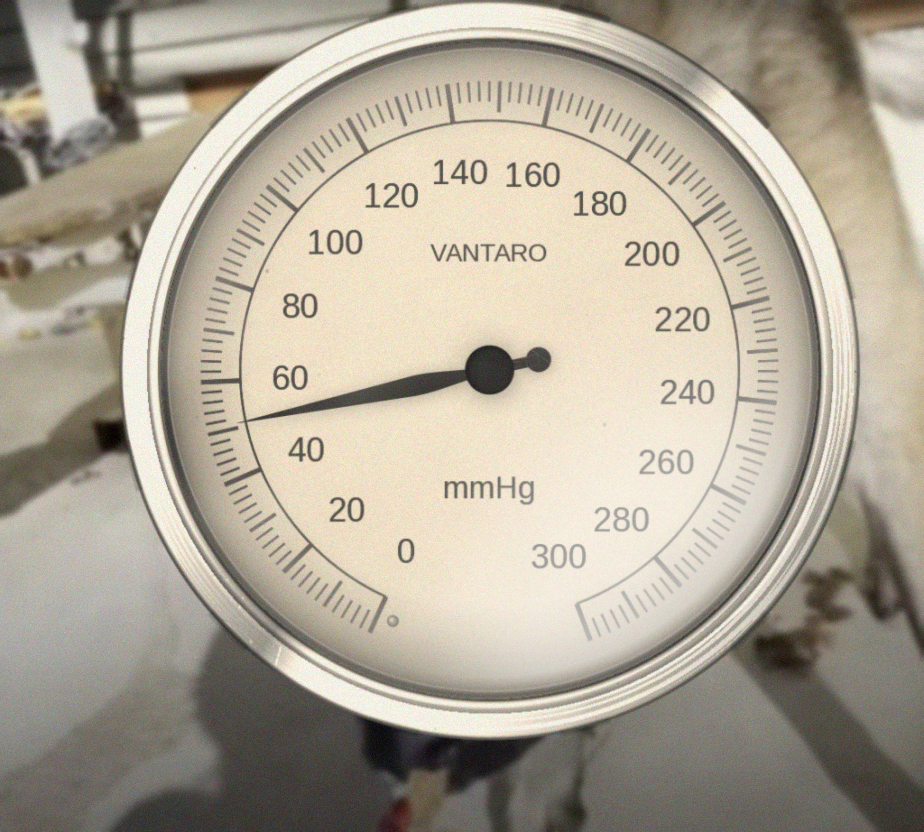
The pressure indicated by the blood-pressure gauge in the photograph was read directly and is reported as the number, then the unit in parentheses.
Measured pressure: 51 (mmHg)
